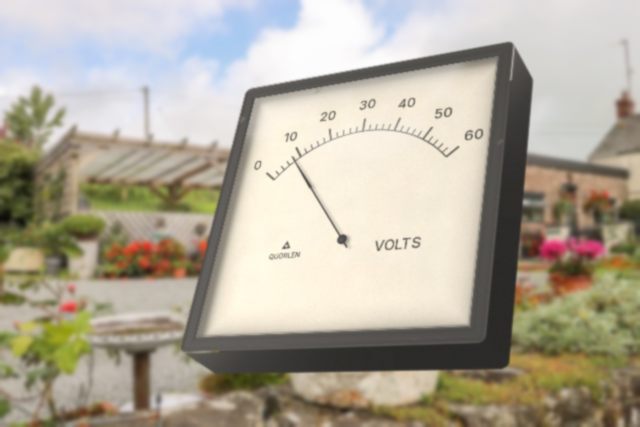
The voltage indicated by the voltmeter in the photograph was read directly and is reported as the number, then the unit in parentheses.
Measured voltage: 8 (V)
